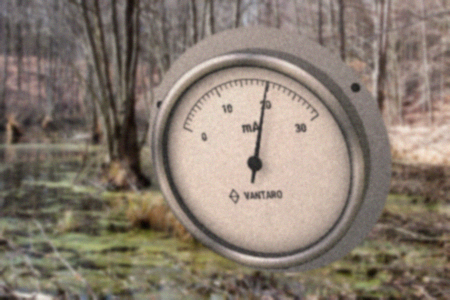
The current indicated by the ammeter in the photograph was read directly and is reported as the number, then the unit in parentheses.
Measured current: 20 (mA)
